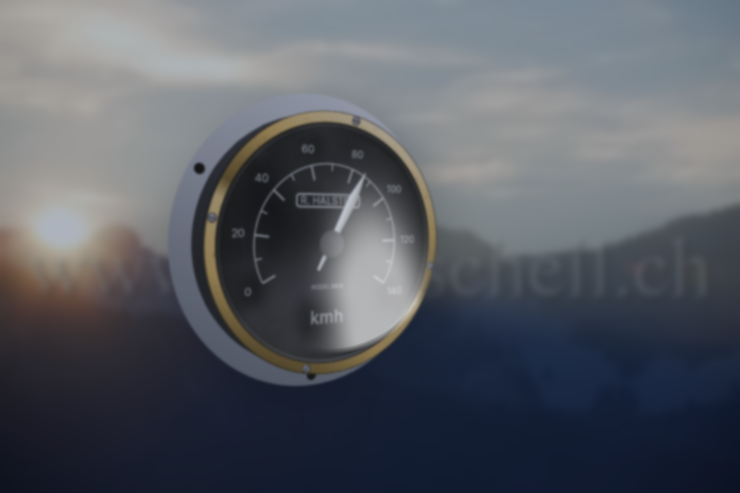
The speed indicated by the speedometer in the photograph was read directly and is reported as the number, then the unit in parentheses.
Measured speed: 85 (km/h)
